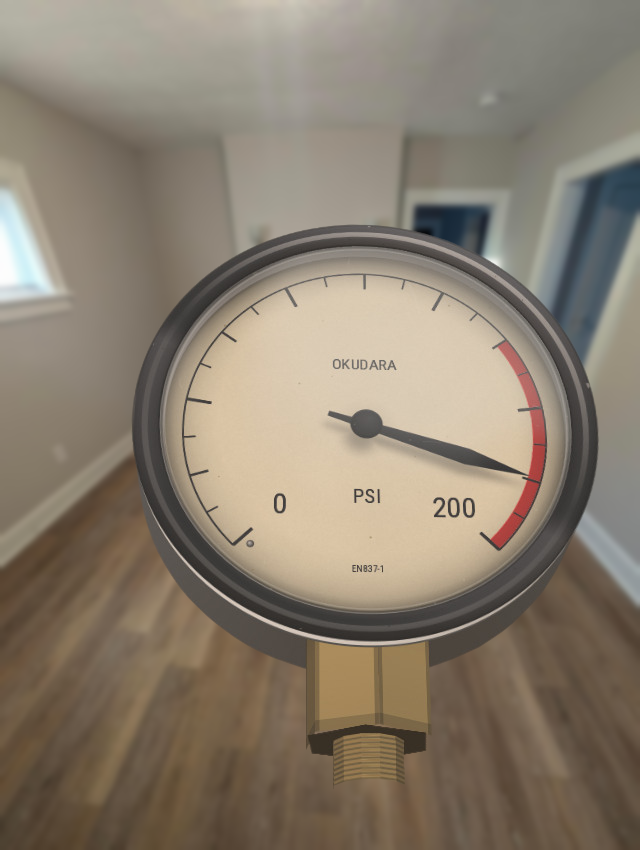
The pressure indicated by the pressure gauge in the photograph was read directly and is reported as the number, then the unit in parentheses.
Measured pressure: 180 (psi)
